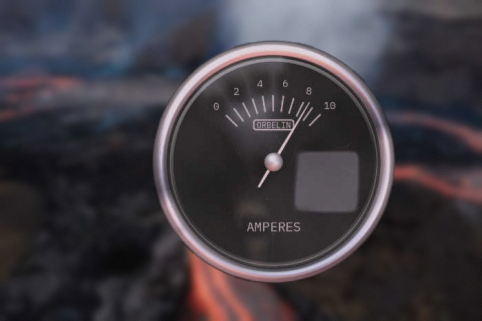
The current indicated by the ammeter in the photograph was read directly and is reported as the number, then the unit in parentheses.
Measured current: 8.5 (A)
